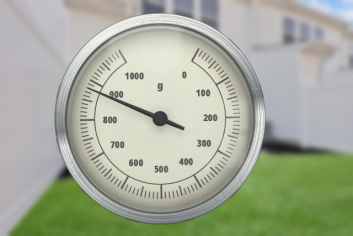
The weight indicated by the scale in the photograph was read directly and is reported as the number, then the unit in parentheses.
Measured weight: 880 (g)
